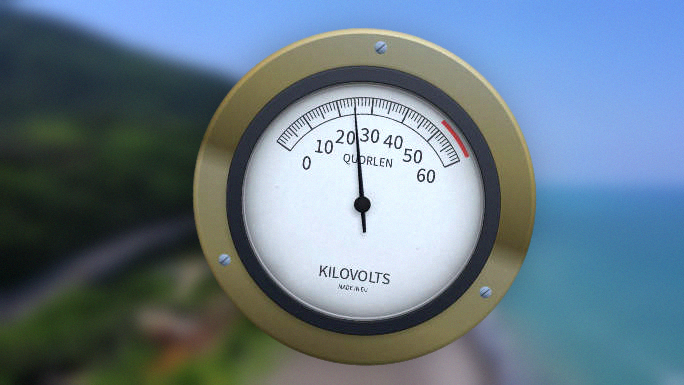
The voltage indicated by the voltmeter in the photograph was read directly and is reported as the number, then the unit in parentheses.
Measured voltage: 25 (kV)
